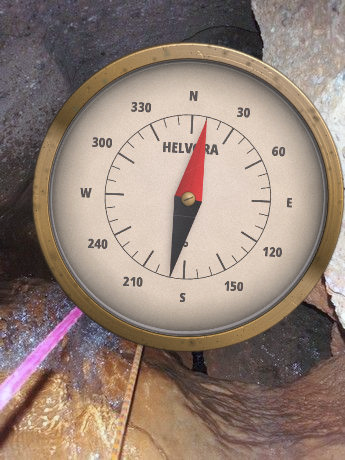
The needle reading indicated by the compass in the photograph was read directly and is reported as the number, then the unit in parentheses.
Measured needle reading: 10 (°)
